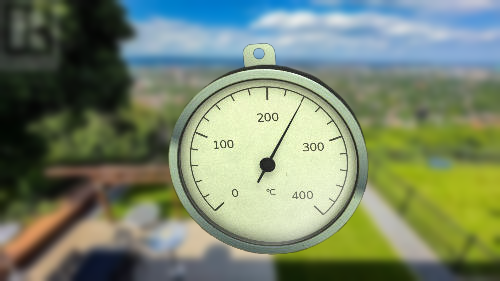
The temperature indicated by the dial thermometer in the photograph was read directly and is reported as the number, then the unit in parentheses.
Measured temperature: 240 (°C)
